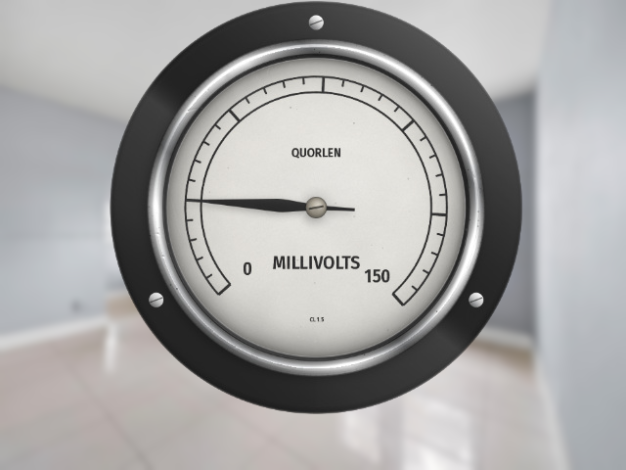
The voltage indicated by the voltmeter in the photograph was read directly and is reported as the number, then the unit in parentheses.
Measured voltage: 25 (mV)
